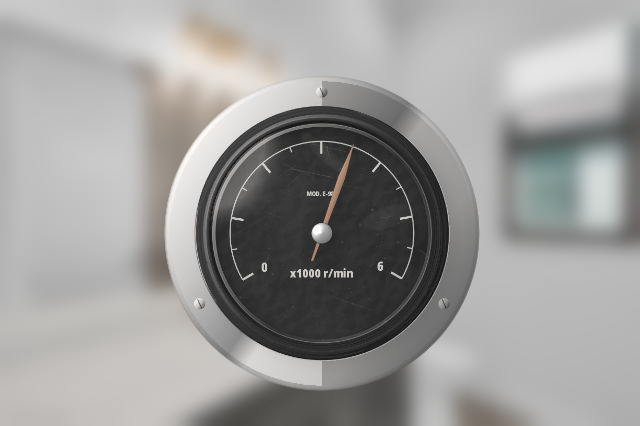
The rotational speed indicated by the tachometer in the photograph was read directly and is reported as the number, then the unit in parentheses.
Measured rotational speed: 3500 (rpm)
